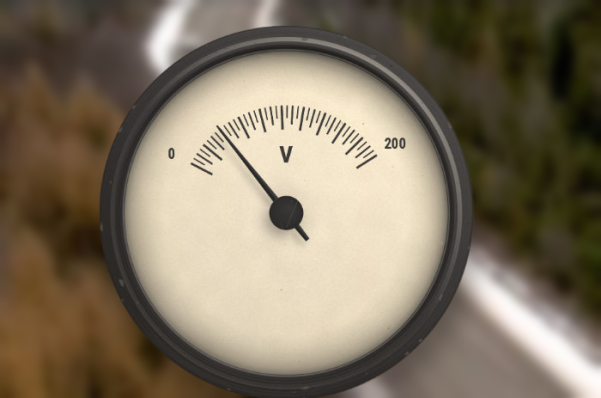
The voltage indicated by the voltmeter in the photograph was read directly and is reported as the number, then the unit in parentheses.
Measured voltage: 40 (V)
